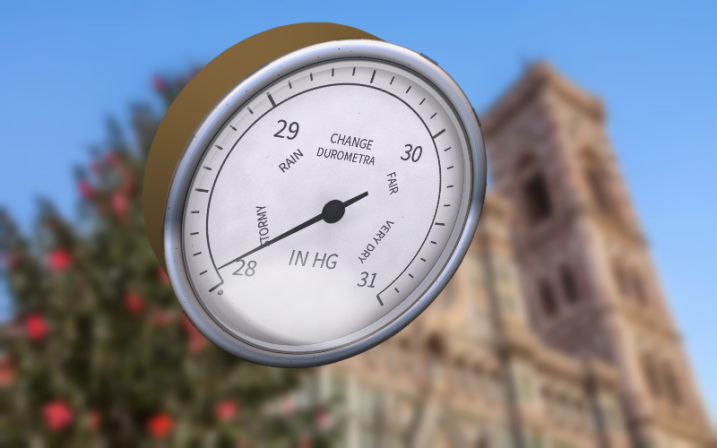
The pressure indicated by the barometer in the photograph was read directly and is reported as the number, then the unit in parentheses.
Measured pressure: 28.1 (inHg)
